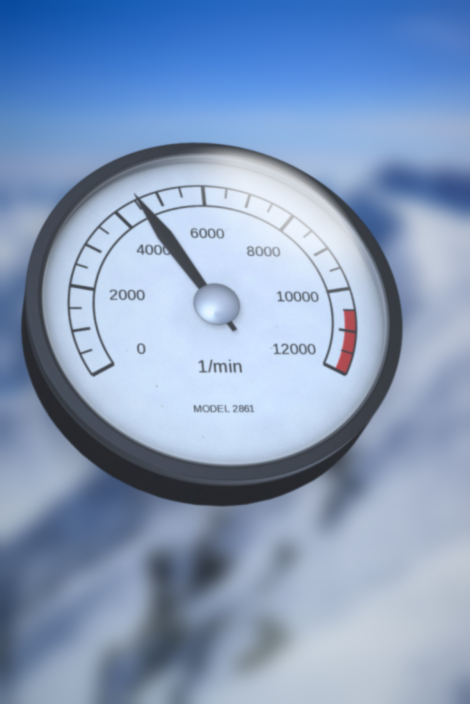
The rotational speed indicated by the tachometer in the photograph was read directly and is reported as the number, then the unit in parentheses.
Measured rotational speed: 4500 (rpm)
